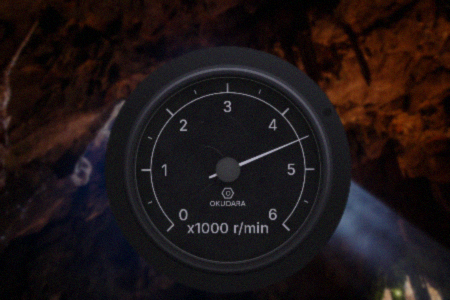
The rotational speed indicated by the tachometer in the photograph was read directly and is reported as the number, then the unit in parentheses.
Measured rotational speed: 4500 (rpm)
